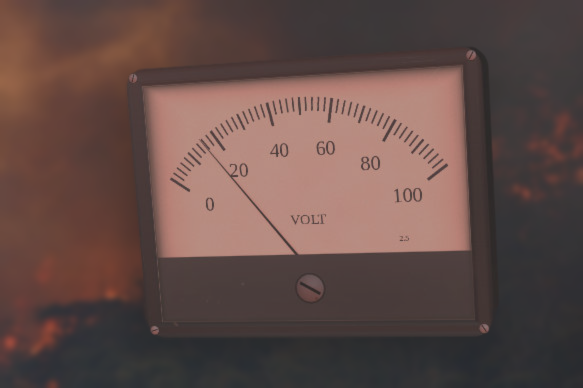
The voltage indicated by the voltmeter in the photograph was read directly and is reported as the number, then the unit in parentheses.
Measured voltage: 16 (V)
